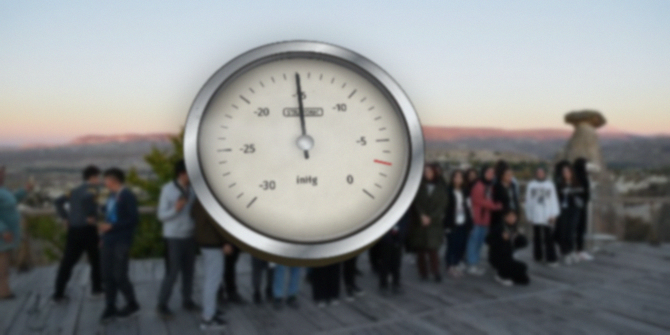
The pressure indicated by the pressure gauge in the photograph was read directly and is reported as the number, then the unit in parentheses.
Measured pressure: -15 (inHg)
